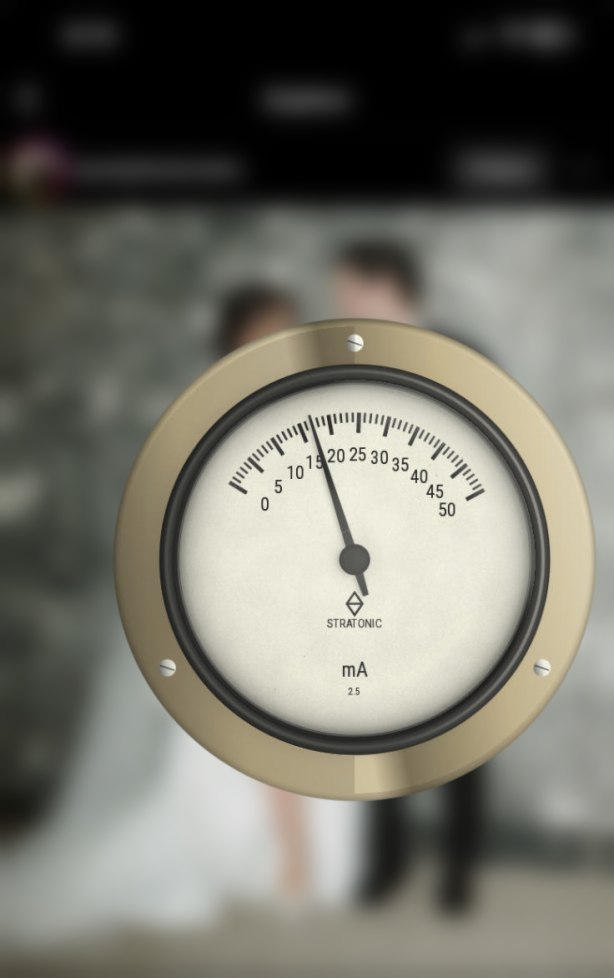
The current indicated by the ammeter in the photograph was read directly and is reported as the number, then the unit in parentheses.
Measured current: 17 (mA)
